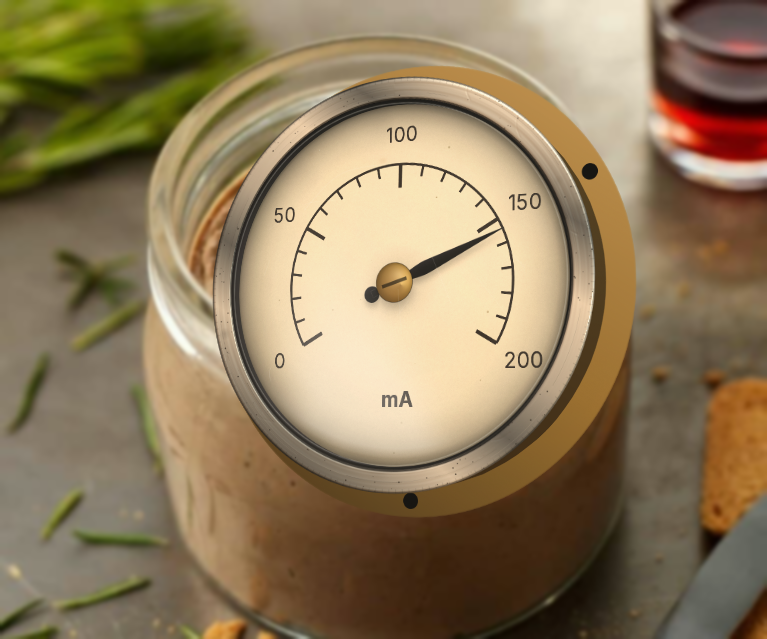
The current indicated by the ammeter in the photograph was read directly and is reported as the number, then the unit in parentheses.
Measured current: 155 (mA)
